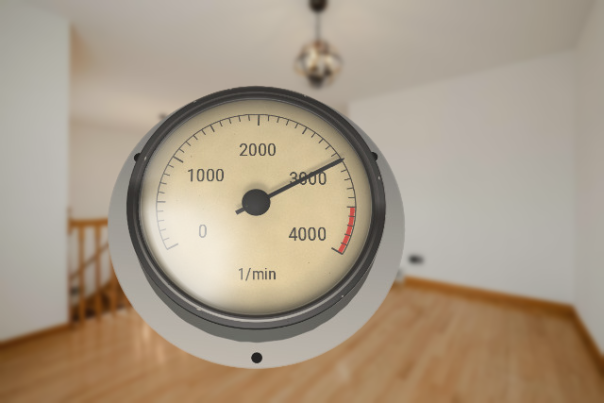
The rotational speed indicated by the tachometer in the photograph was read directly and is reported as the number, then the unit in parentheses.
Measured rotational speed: 3000 (rpm)
